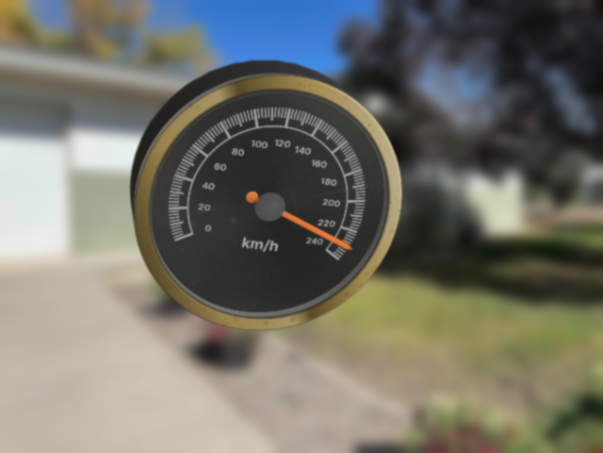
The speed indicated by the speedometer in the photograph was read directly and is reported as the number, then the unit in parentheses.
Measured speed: 230 (km/h)
